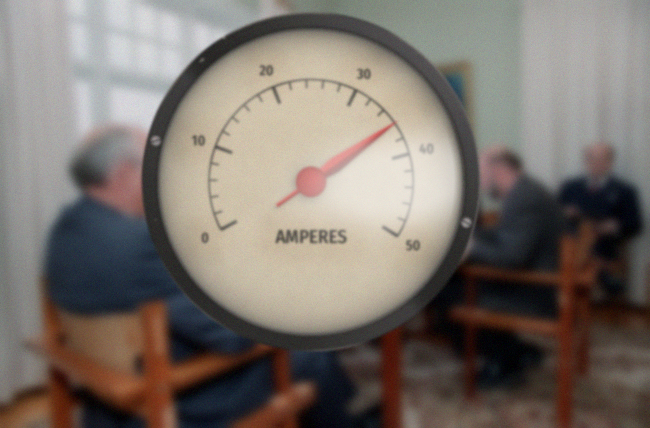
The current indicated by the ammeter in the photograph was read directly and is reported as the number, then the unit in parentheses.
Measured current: 36 (A)
